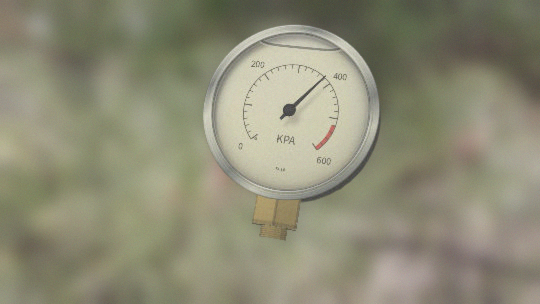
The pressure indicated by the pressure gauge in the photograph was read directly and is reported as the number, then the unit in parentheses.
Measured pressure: 380 (kPa)
